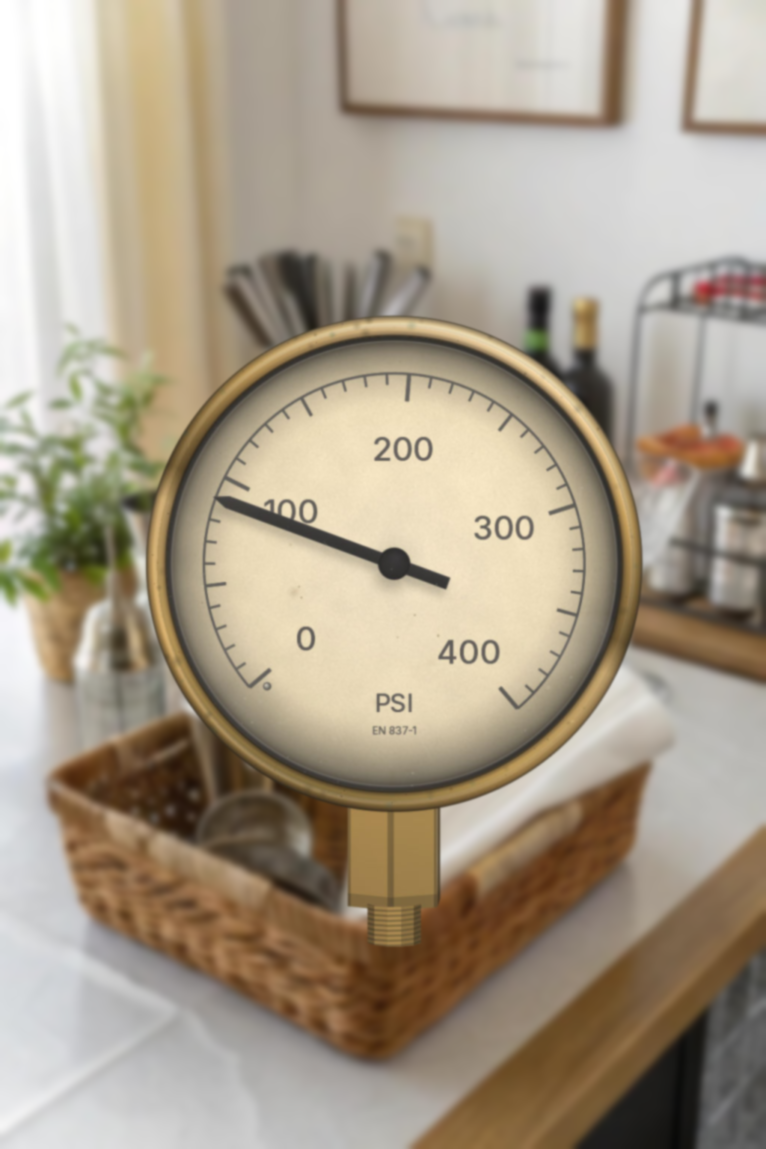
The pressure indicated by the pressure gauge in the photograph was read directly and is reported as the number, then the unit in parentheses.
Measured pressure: 90 (psi)
